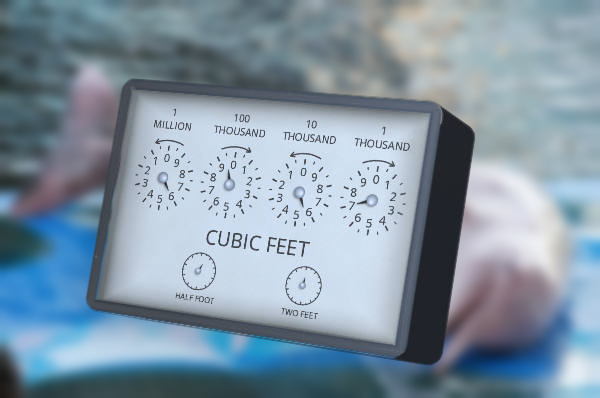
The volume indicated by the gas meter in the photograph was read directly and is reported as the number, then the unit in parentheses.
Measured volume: 595700 (ft³)
